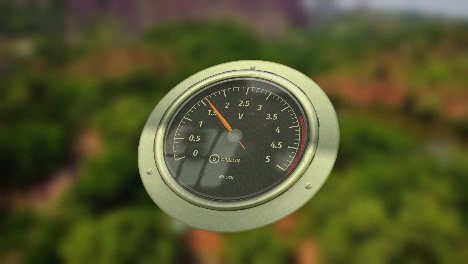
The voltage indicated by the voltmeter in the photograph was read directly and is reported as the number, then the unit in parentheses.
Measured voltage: 1.6 (V)
